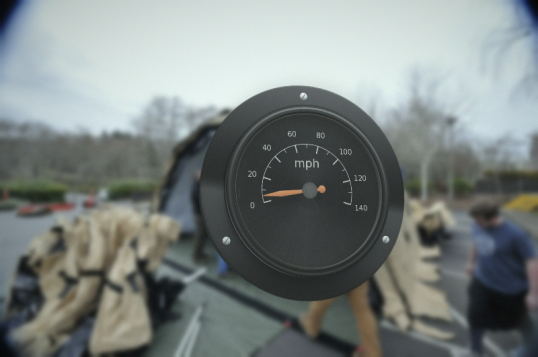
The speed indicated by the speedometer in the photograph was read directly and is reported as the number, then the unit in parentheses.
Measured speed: 5 (mph)
